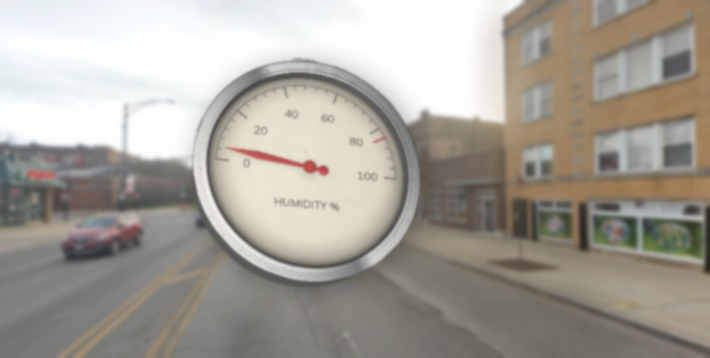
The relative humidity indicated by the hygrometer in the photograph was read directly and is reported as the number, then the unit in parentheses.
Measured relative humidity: 4 (%)
